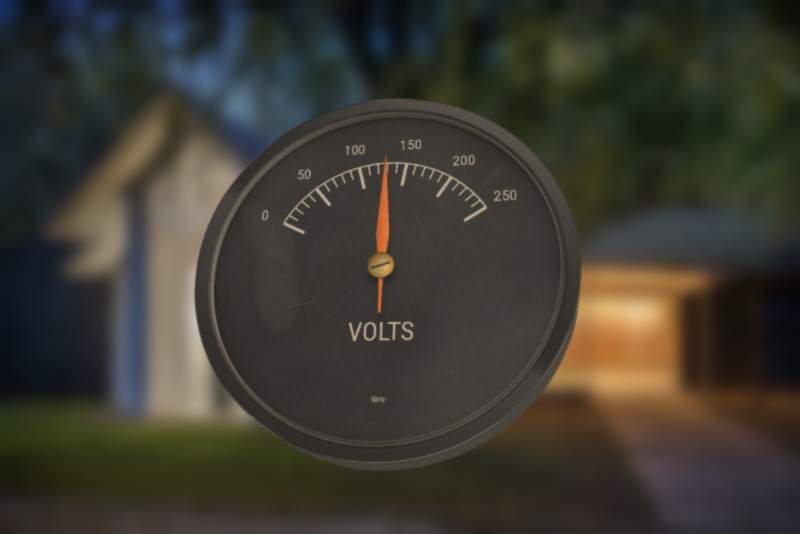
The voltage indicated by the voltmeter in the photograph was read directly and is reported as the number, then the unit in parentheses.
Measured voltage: 130 (V)
